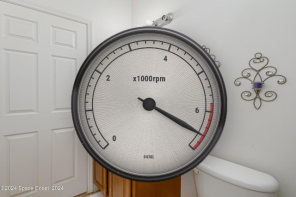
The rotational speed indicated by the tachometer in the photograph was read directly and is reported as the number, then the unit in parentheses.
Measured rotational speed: 6600 (rpm)
